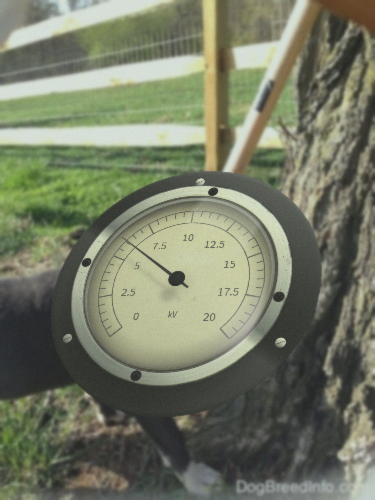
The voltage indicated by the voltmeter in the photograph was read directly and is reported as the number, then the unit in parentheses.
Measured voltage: 6 (kV)
